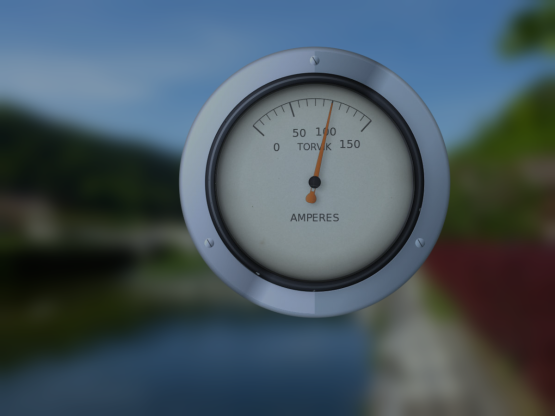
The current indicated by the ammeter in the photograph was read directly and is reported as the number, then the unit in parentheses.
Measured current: 100 (A)
